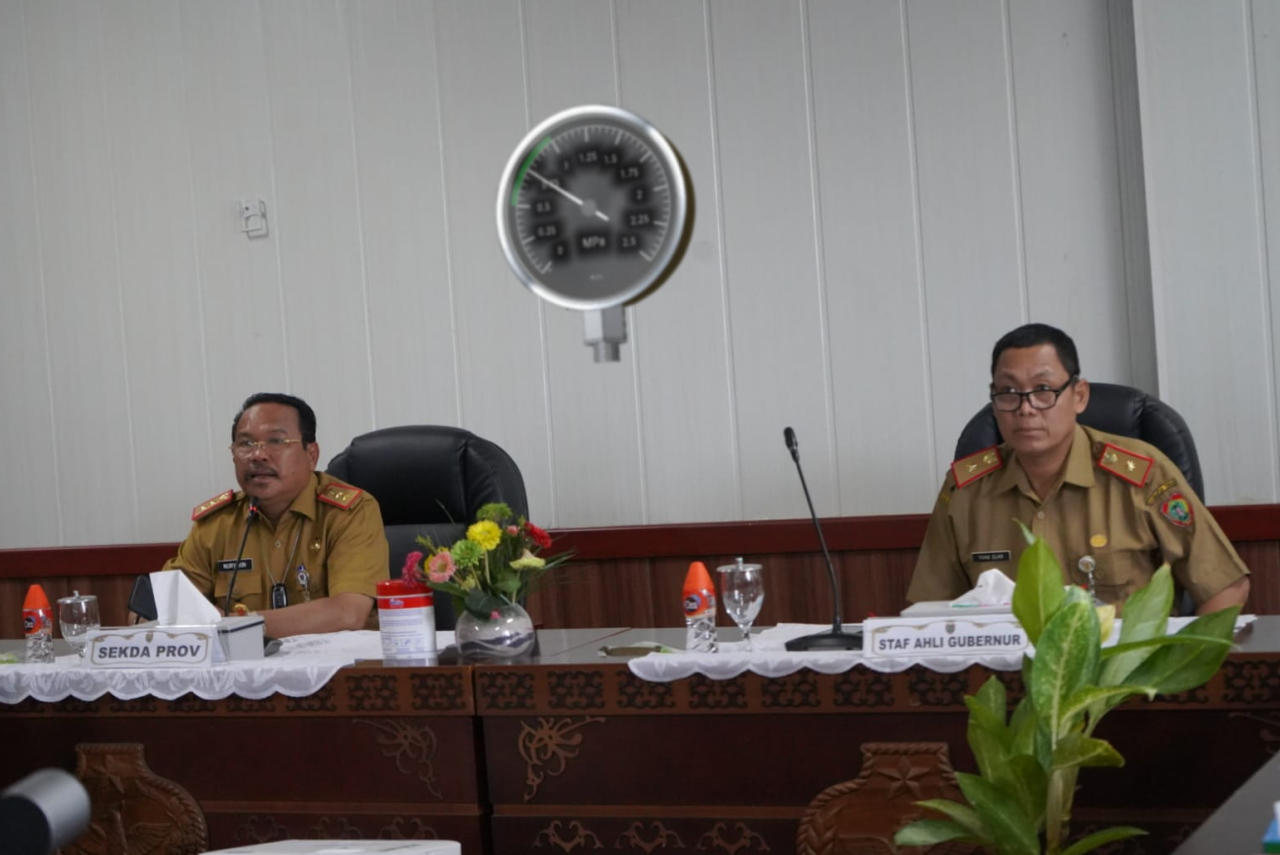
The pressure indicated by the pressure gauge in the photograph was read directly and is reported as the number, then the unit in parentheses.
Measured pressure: 0.75 (MPa)
